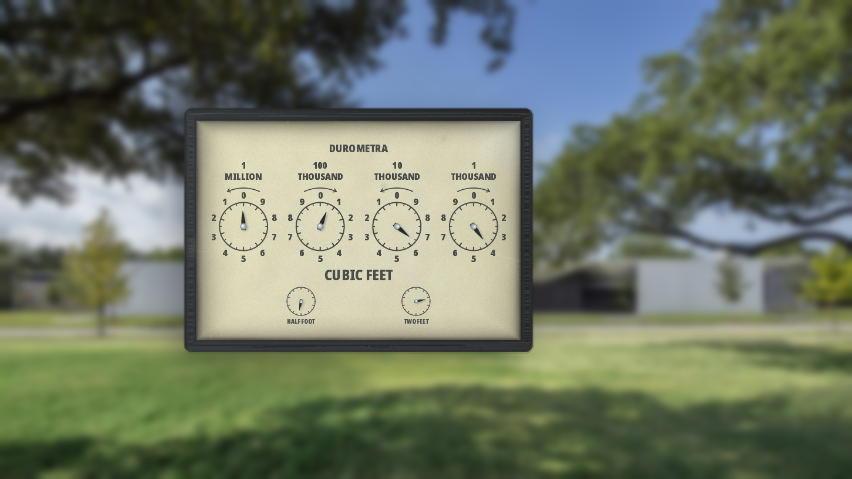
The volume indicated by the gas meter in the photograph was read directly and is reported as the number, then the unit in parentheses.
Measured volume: 6400 (ft³)
